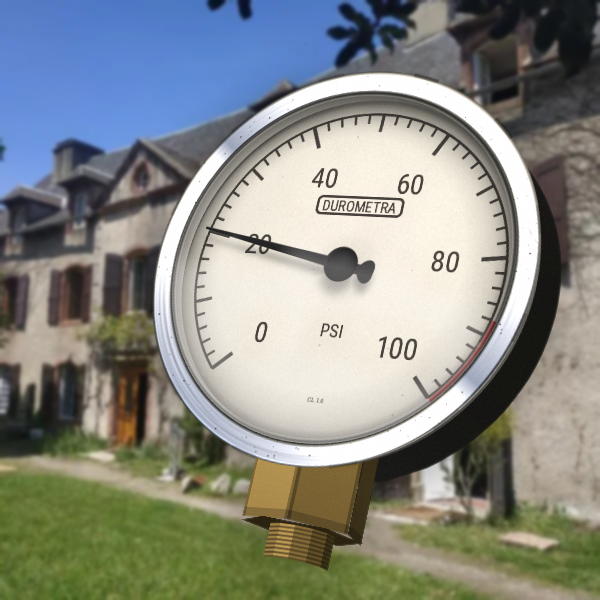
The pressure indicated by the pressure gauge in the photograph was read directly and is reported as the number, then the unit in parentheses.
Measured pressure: 20 (psi)
